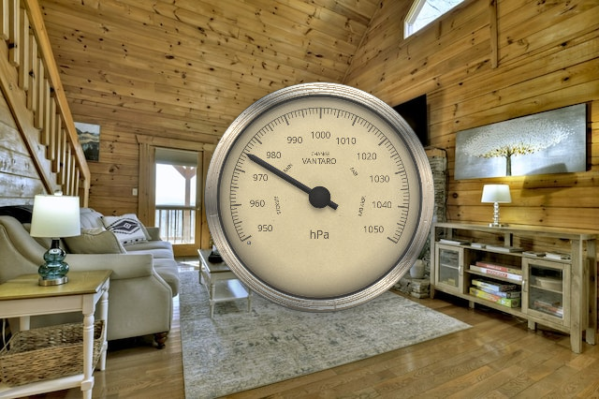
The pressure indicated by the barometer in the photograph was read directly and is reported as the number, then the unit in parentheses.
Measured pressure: 975 (hPa)
